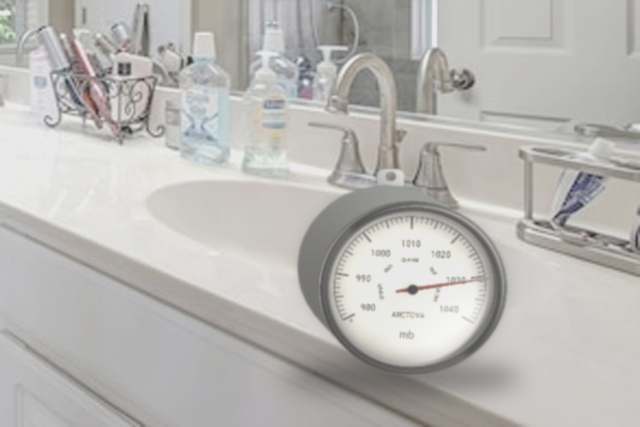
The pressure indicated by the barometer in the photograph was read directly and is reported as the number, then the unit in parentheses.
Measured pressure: 1030 (mbar)
